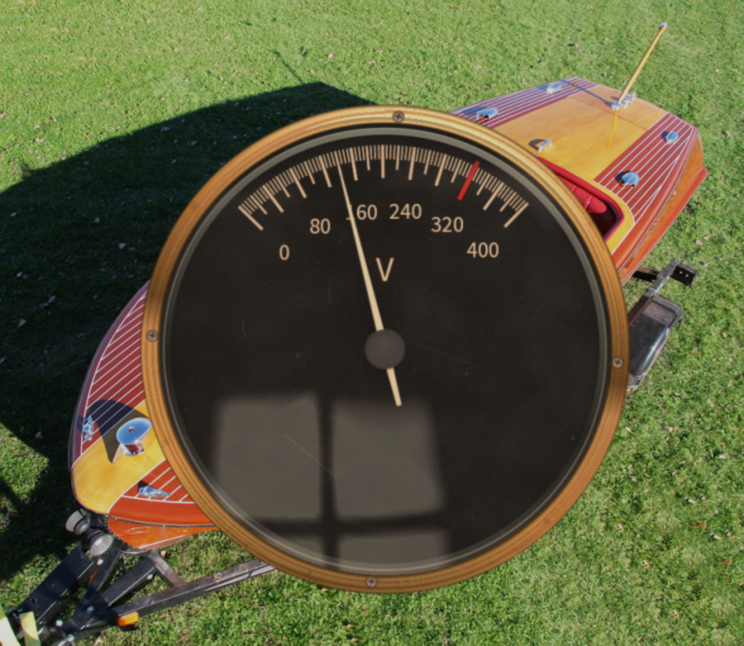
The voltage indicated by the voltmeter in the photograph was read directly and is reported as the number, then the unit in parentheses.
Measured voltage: 140 (V)
